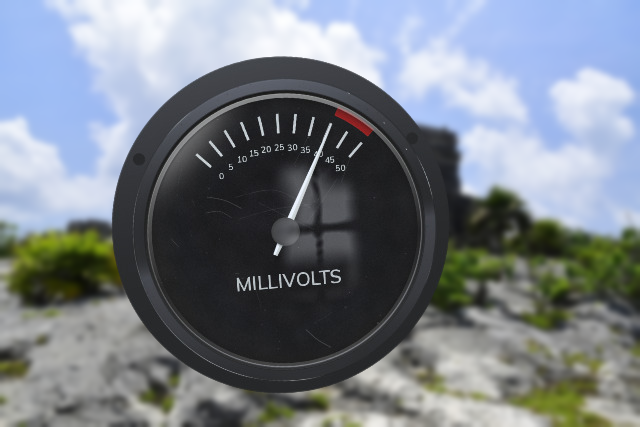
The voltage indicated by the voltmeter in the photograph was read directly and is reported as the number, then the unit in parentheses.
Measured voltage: 40 (mV)
